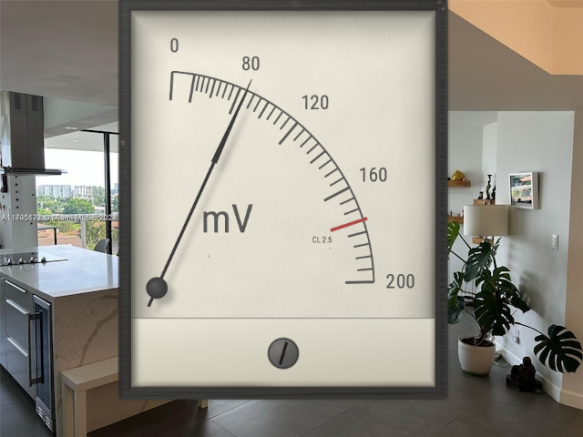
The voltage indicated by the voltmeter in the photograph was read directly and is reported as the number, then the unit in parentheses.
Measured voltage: 85 (mV)
